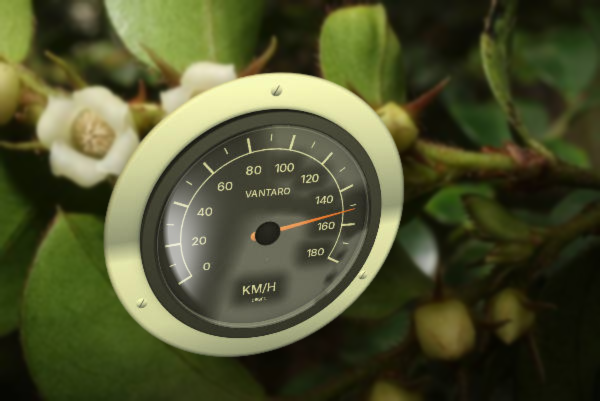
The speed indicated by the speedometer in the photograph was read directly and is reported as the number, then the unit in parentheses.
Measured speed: 150 (km/h)
